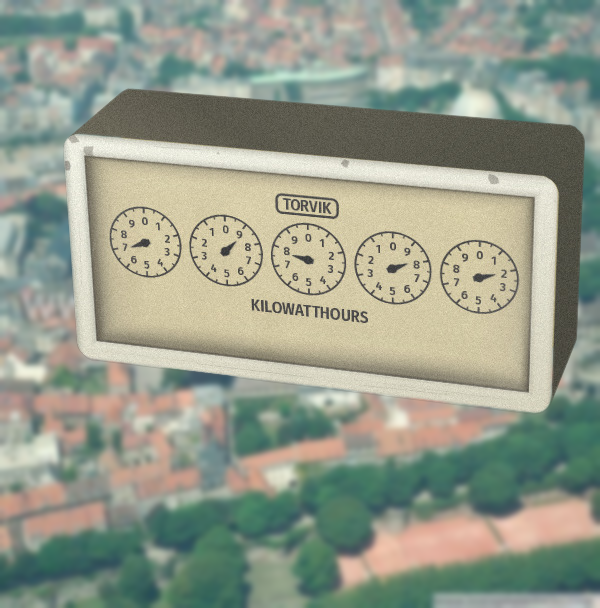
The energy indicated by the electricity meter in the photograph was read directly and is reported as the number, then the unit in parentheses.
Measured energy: 68782 (kWh)
